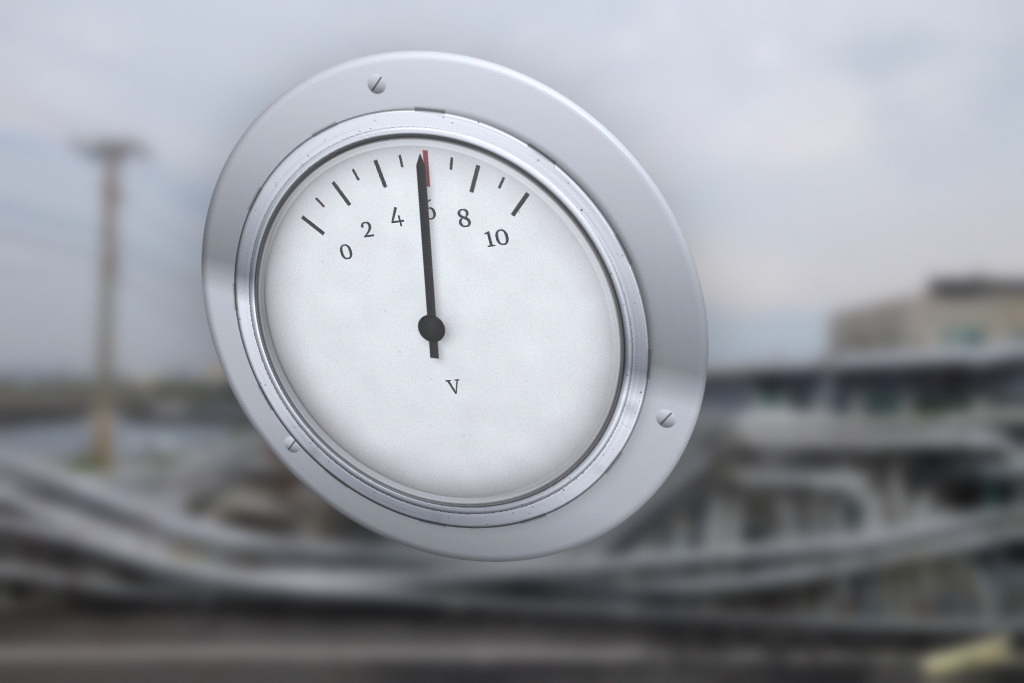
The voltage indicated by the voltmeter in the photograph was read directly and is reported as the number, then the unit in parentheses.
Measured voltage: 6 (V)
